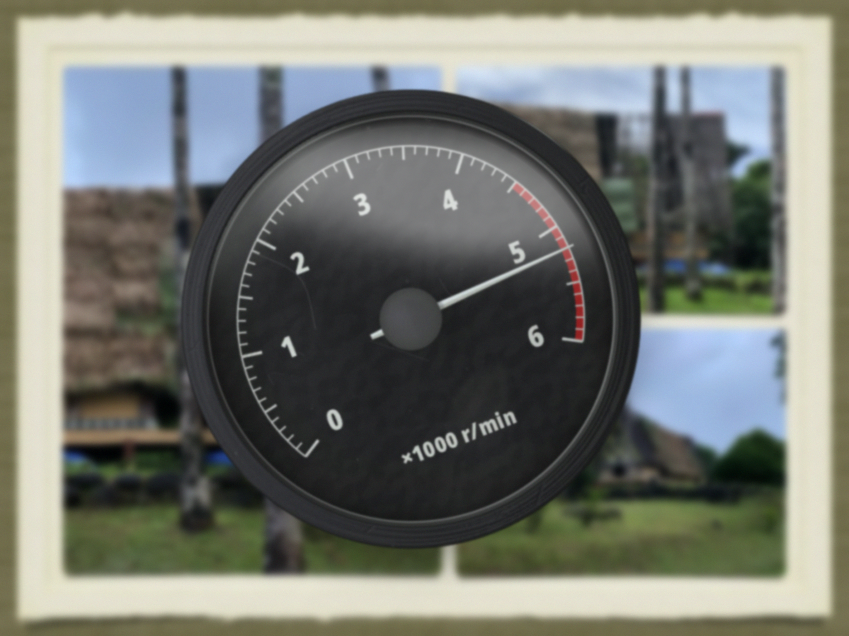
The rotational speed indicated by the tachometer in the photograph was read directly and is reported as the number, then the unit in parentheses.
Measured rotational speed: 5200 (rpm)
